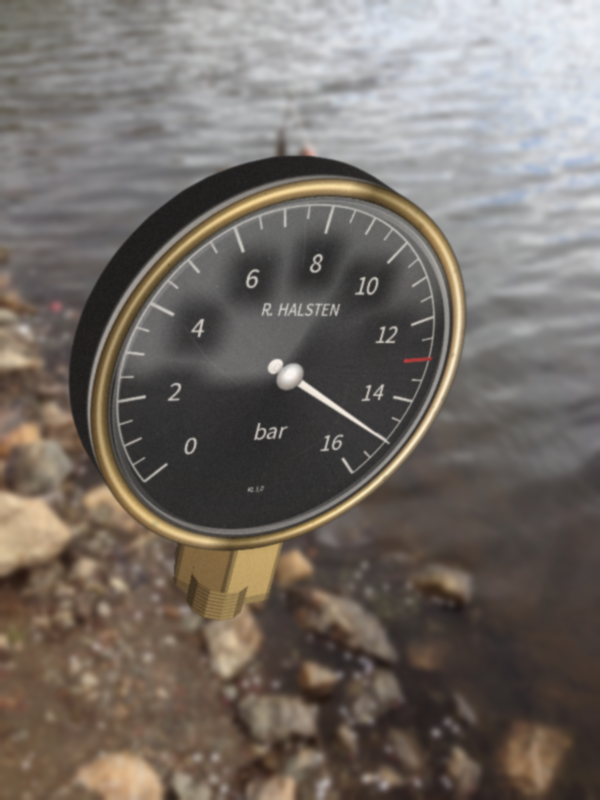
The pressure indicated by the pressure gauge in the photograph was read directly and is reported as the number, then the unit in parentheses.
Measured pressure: 15 (bar)
